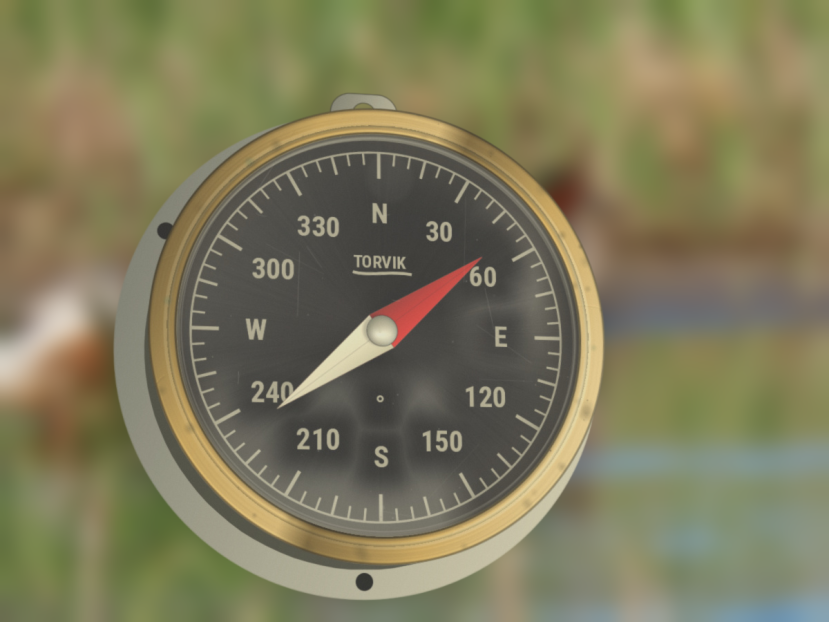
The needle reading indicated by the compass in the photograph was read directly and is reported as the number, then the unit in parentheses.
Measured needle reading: 52.5 (°)
